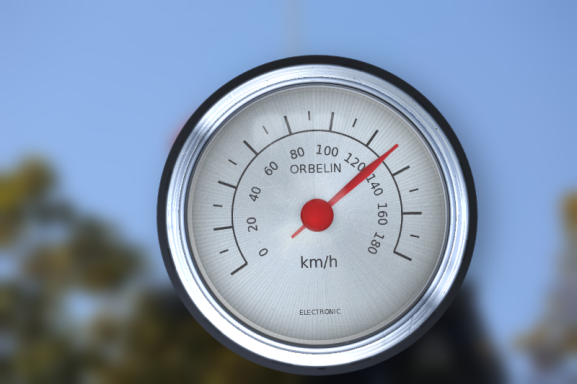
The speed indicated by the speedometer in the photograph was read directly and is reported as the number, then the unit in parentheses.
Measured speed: 130 (km/h)
